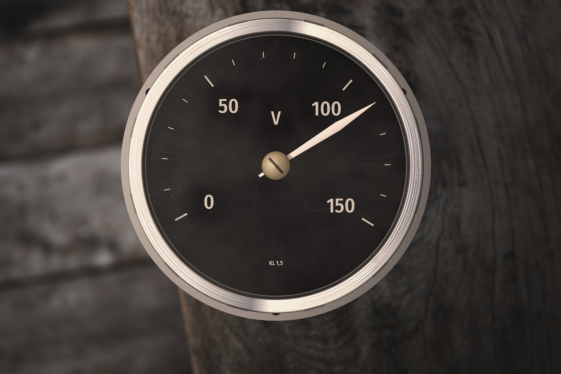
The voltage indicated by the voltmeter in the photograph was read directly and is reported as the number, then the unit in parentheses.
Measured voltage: 110 (V)
